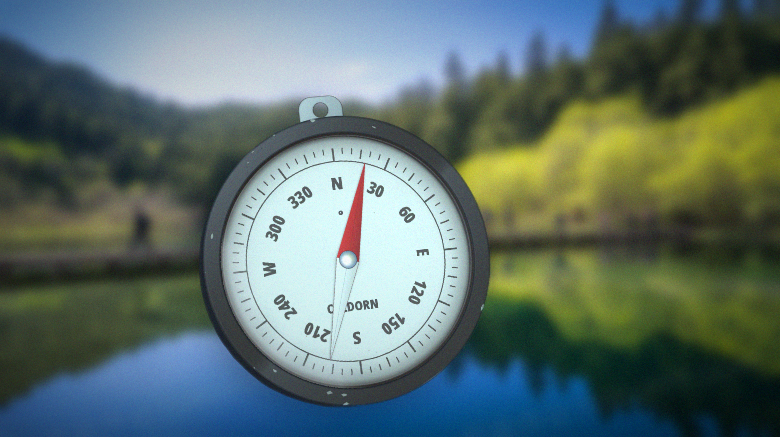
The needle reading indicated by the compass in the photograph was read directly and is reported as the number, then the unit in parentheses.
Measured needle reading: 17.5 (°)
